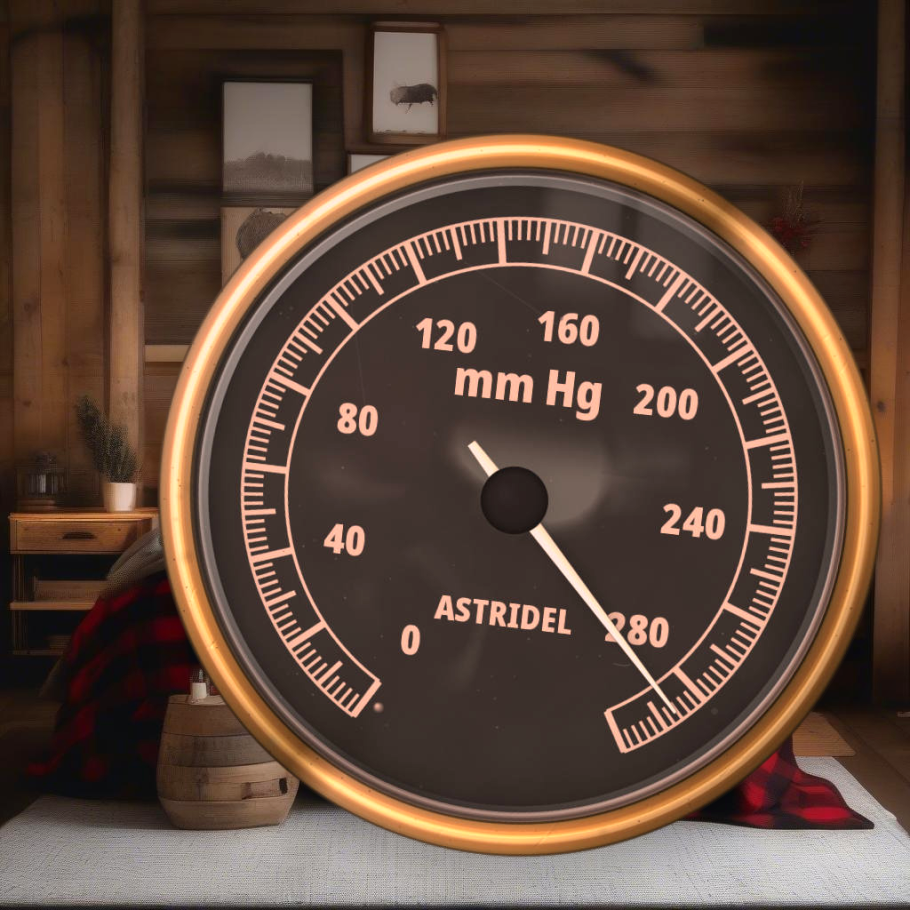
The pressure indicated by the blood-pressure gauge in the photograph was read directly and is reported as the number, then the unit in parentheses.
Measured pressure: 286 (mmHg)
